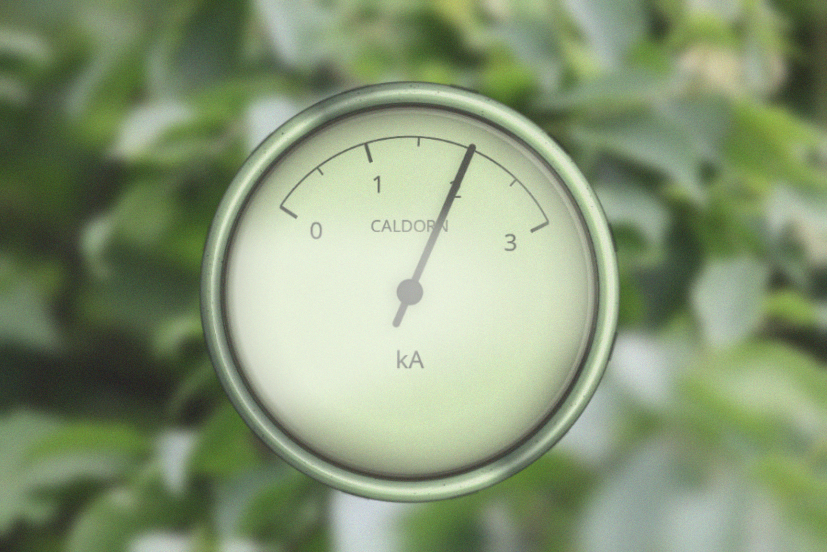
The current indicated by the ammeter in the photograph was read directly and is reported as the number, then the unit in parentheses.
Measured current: 2 (kA)
